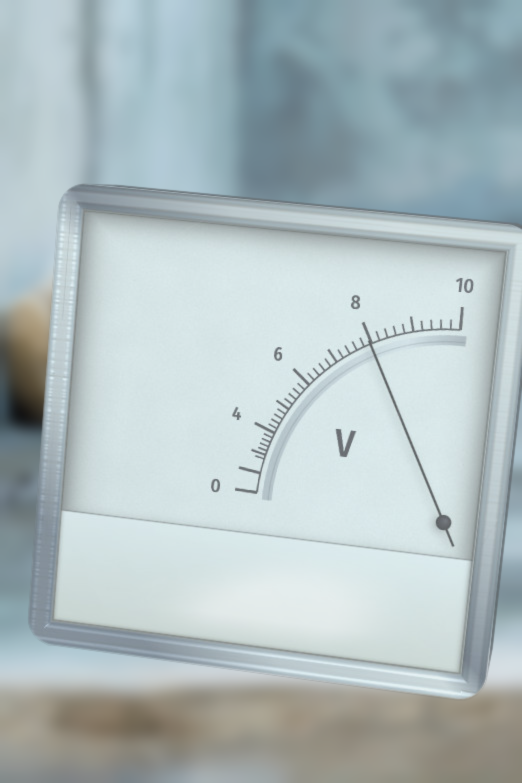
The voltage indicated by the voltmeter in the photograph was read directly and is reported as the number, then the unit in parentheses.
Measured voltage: 8 (V)
